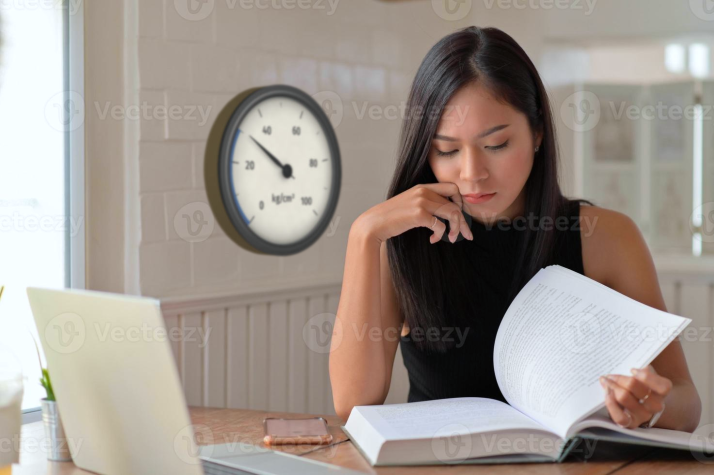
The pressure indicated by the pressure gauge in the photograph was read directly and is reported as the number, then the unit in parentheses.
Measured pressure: 30 (kg/cm²)
